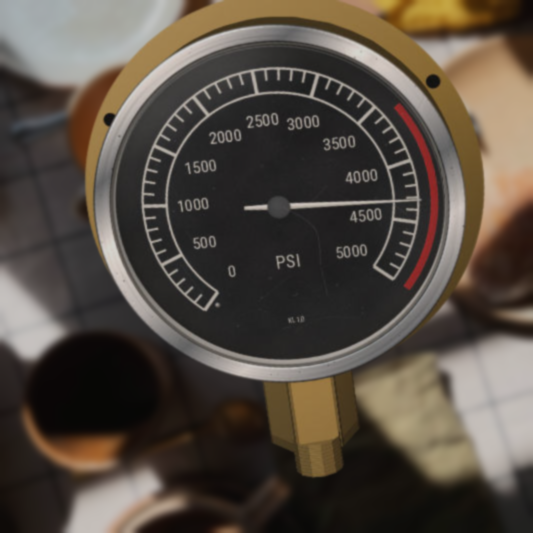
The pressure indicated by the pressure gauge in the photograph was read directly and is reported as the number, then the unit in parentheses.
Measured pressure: 4300 (psi)
